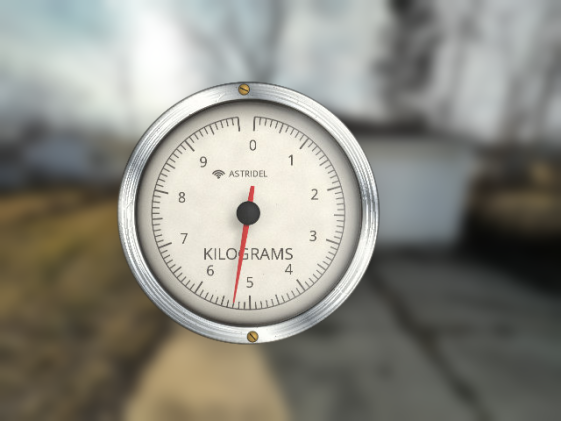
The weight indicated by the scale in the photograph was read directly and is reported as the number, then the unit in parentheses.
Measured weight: 5.3 (kg)
